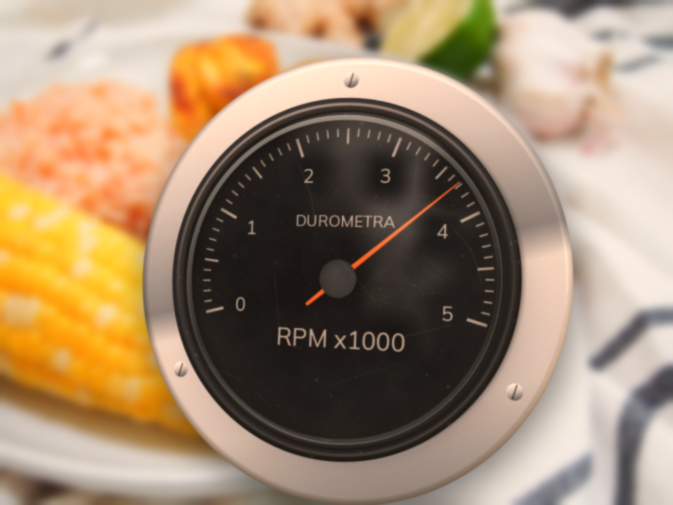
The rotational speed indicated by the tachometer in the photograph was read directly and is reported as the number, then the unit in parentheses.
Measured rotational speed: 3700 (rpm)
